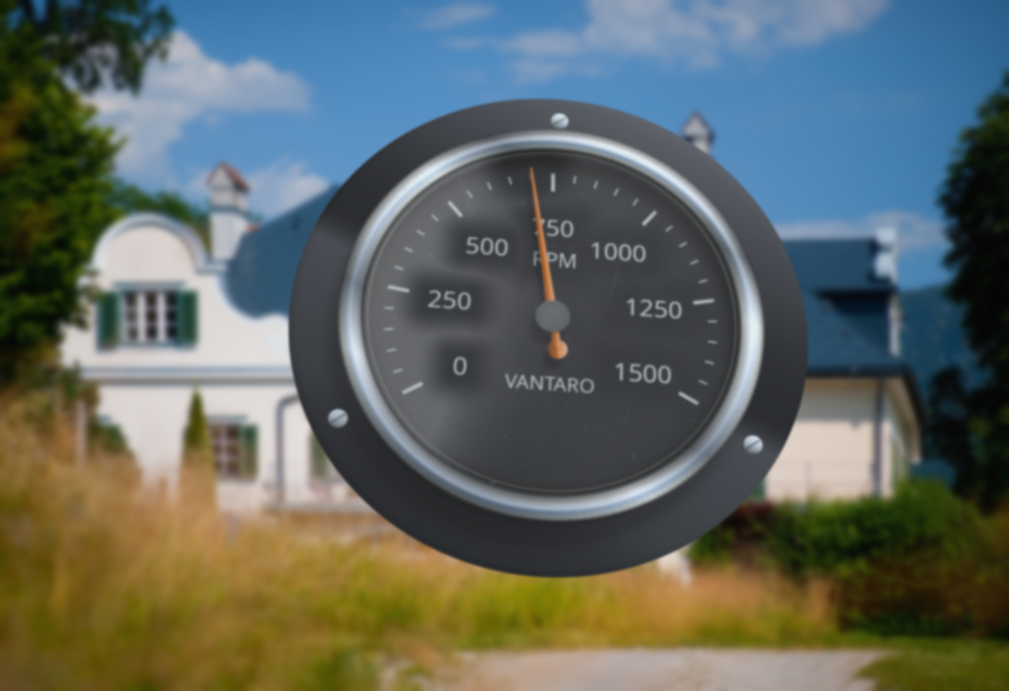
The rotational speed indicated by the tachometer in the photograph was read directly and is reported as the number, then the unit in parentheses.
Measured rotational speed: 700 (rpm)
